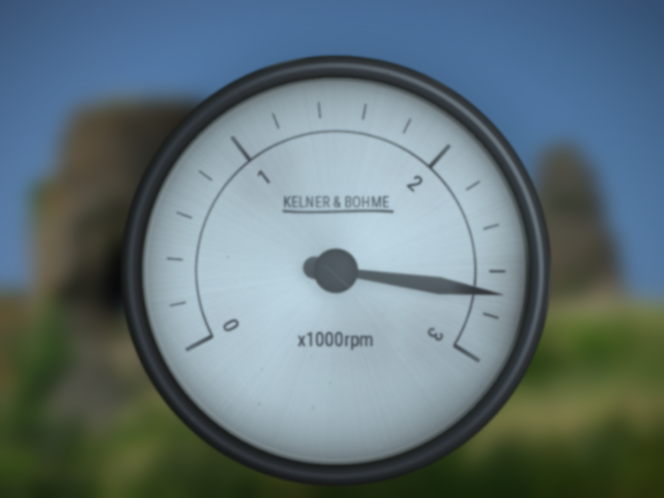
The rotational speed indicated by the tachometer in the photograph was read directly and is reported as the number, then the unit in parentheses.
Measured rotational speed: 2700 (rpm)
